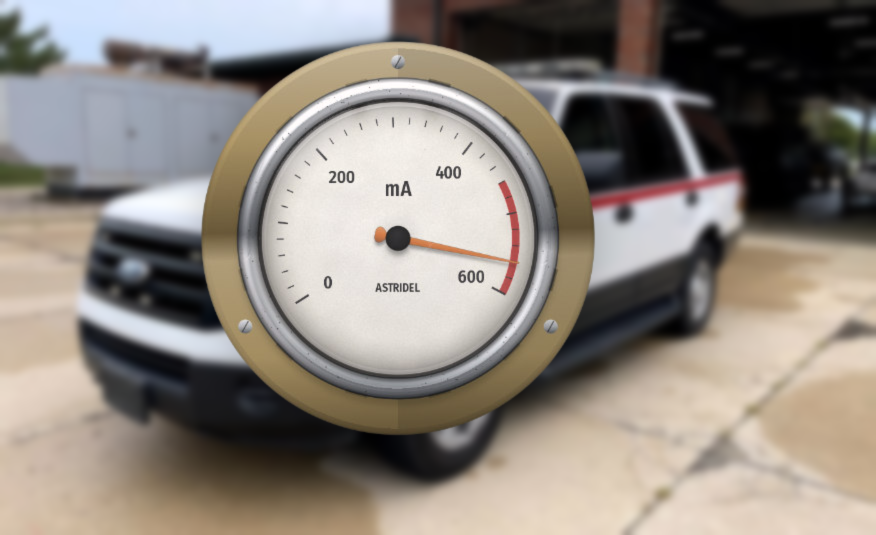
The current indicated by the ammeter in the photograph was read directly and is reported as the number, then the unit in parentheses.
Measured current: 560 (mA)
